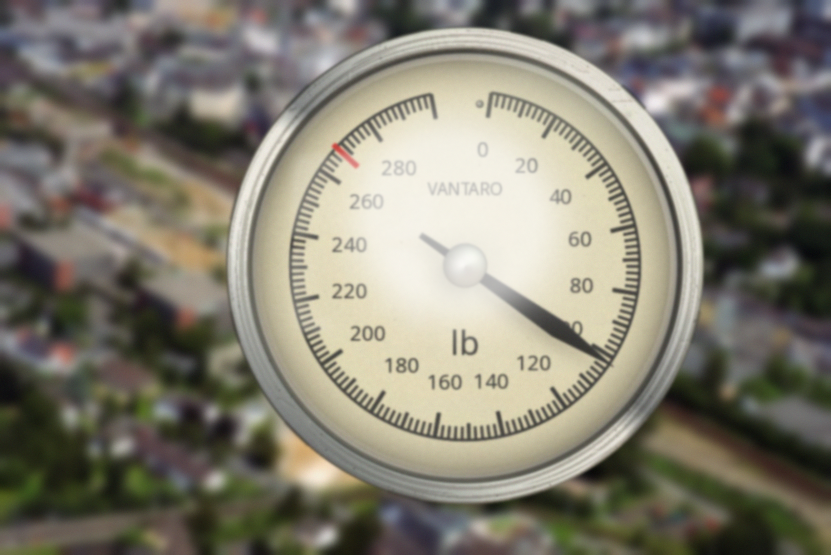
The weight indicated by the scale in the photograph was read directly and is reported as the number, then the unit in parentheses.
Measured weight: 102 (lb)
